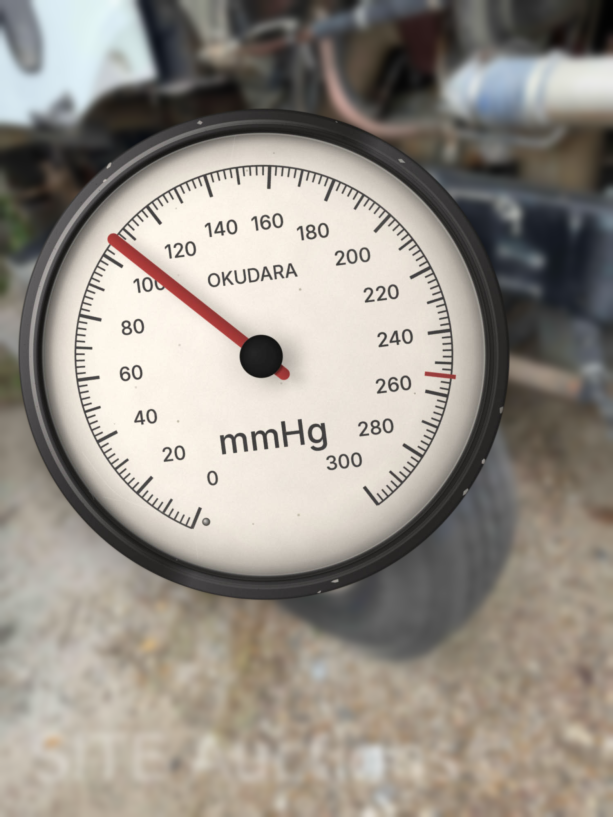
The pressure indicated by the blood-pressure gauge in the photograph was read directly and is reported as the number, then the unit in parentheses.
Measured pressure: 106 (mmHg)
